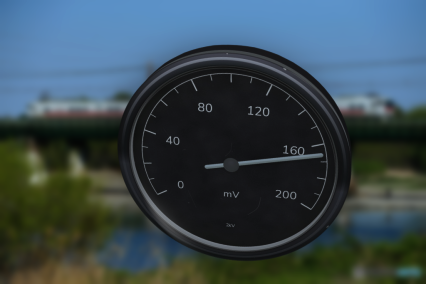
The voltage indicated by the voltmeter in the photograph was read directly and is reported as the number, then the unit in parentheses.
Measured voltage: 165 (mV)
